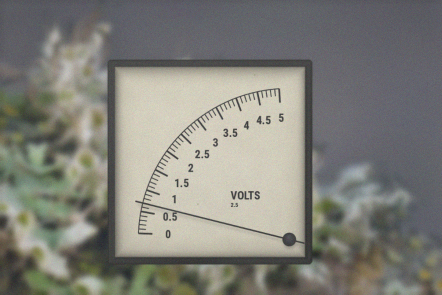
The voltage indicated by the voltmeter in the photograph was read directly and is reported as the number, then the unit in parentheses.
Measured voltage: 0.7 (V)
